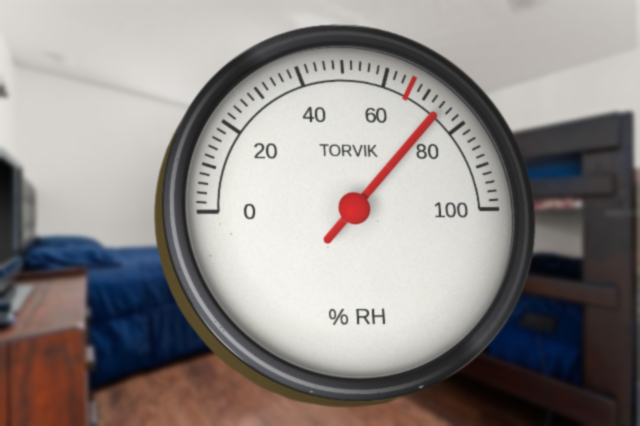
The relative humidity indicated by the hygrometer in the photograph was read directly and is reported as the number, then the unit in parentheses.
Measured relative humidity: 74 (%)
